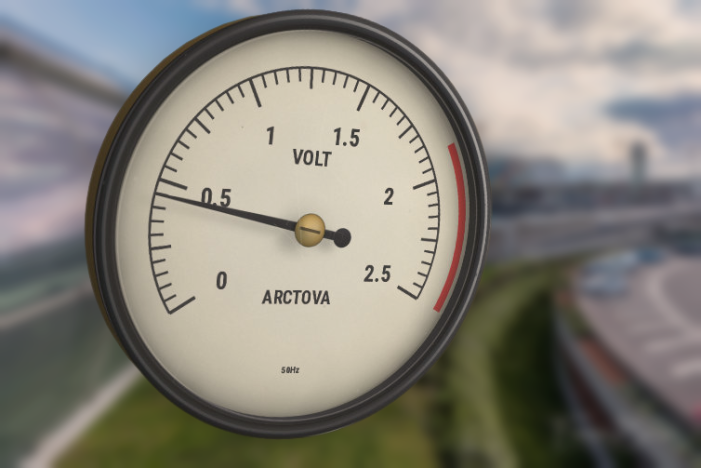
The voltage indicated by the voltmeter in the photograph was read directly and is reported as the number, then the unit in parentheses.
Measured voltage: 0.45 (V)
